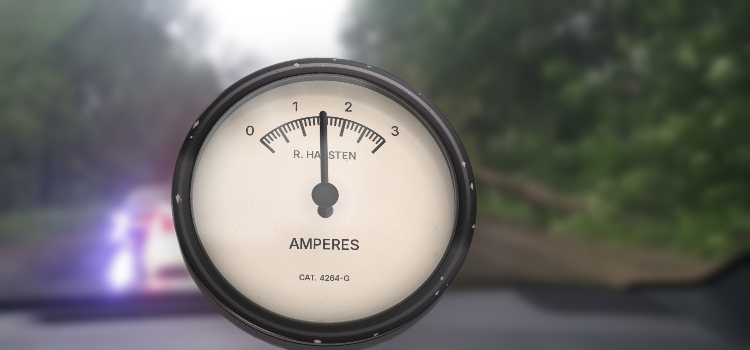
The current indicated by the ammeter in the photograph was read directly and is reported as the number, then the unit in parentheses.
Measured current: 1.5 (A)
